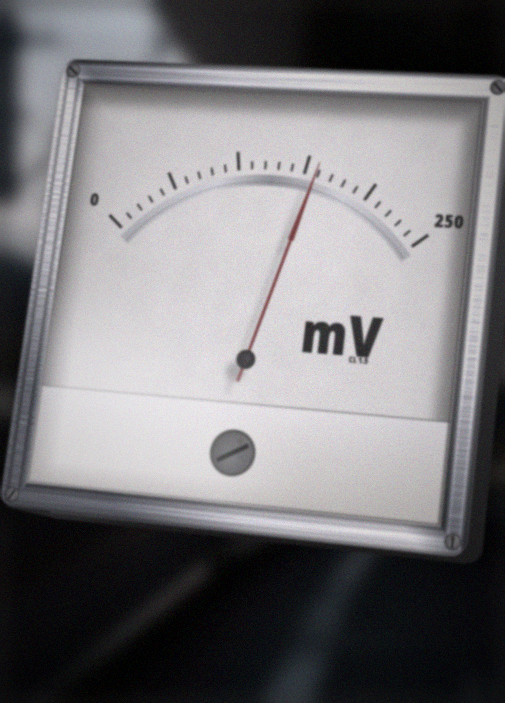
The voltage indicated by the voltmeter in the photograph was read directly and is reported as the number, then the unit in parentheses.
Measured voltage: 160 (mV)
